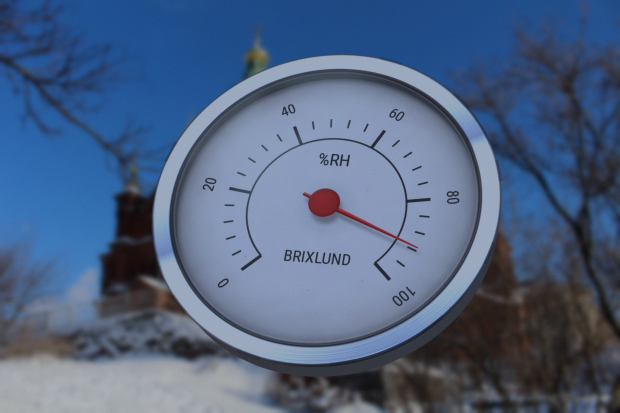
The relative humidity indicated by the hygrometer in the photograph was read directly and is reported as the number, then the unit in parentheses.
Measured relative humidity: 92 (%)
